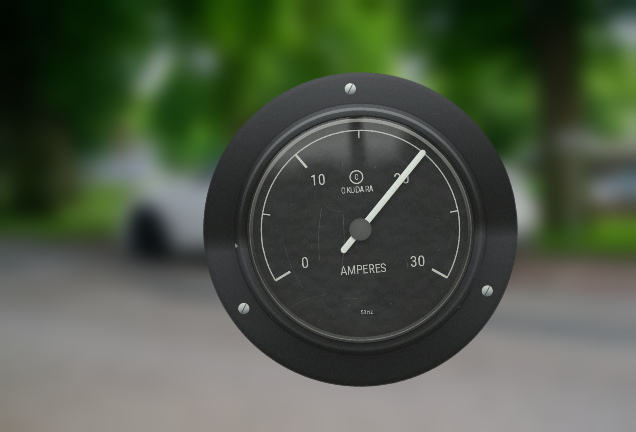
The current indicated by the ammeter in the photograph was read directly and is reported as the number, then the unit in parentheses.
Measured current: 20 (A)
